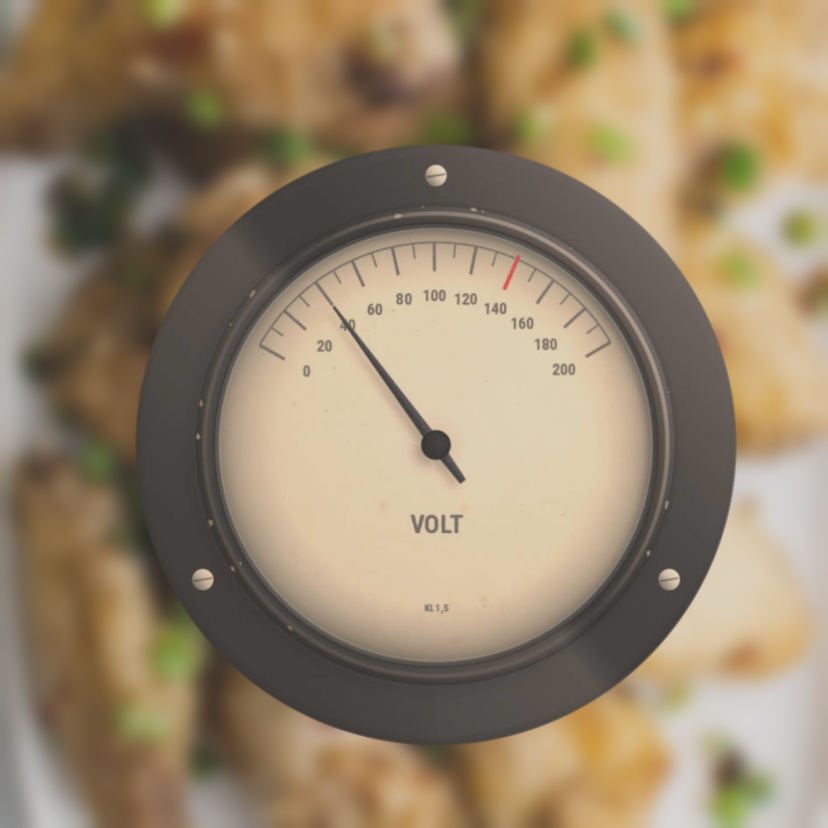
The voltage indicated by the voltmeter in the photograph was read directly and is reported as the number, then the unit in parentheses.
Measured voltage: 40 (V)
